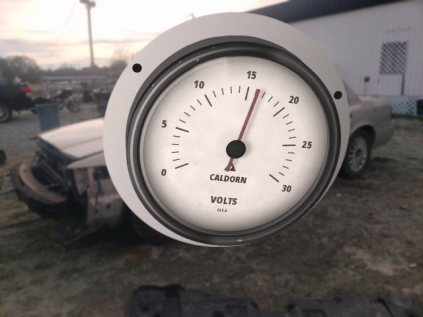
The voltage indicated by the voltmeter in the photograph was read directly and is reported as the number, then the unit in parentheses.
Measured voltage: 16 (V)
